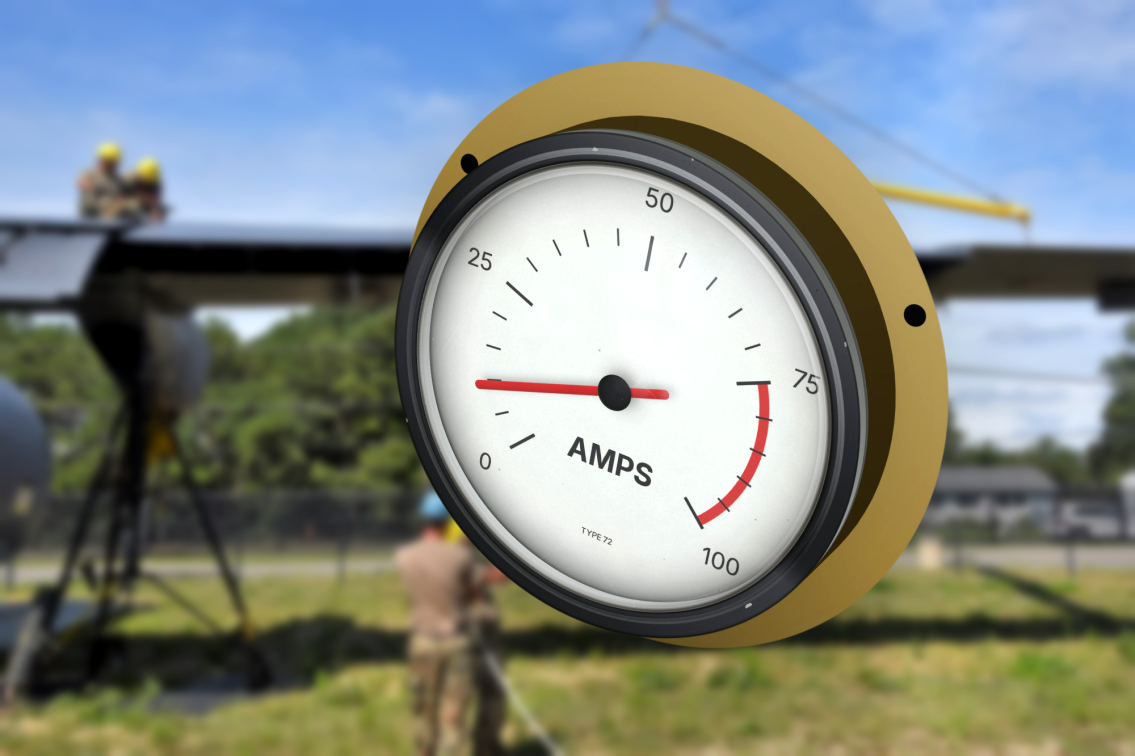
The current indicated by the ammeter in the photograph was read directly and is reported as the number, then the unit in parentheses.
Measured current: 10 (A)
